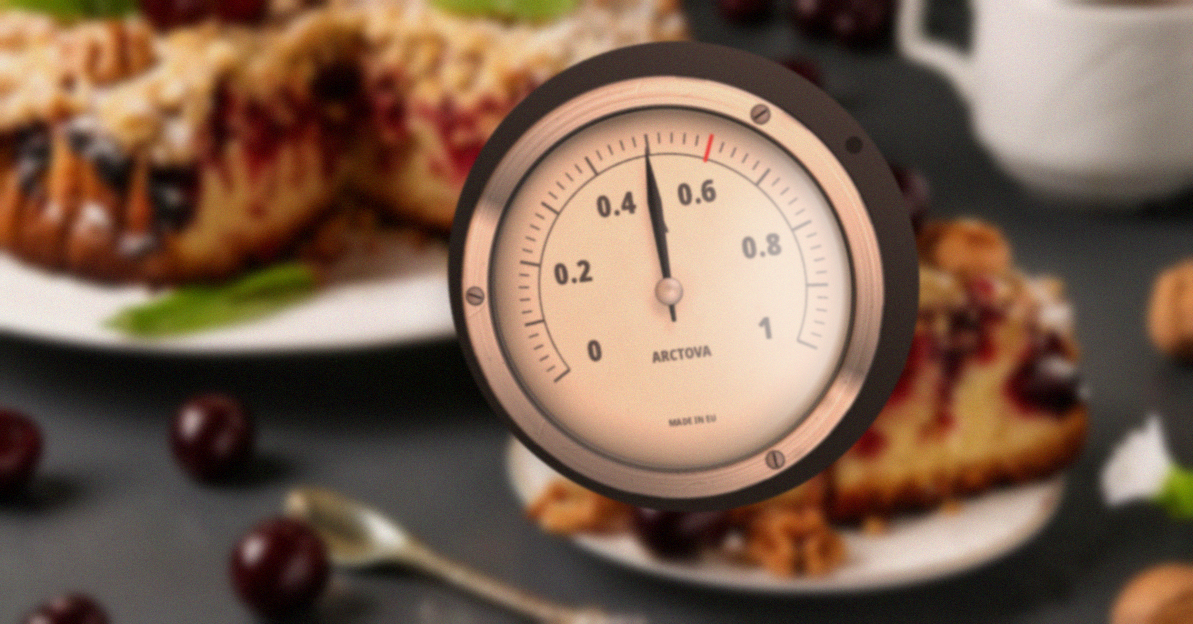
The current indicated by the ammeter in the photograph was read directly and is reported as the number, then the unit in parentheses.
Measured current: 0.5 (A)
